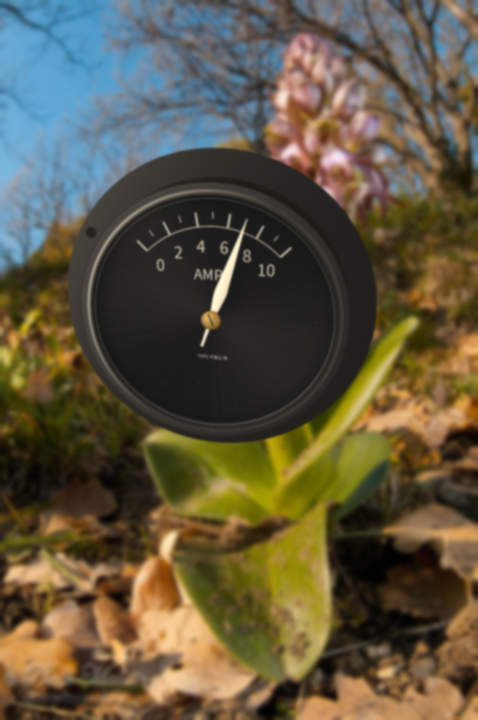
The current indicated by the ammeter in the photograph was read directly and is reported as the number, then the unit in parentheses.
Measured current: 7 (A)
